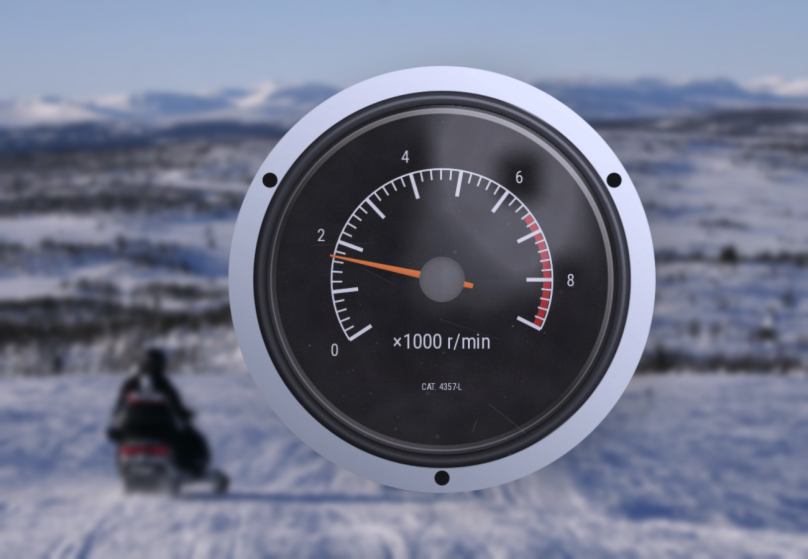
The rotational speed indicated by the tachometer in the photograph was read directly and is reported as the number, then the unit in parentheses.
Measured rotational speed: 1700 (rpm)
